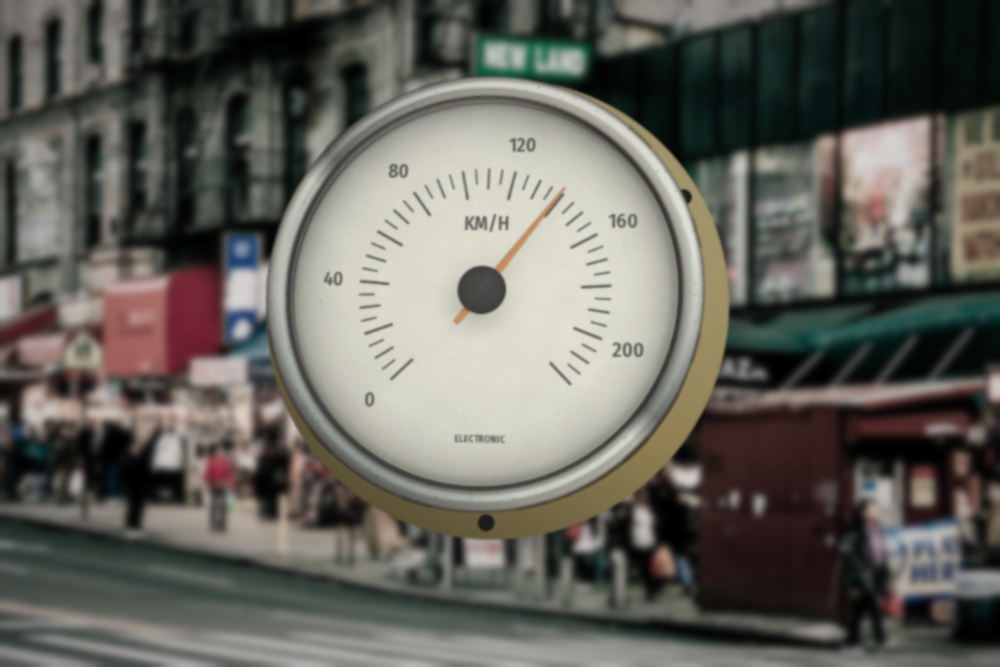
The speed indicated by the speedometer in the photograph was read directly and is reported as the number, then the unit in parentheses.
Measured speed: 140 (km/h)
